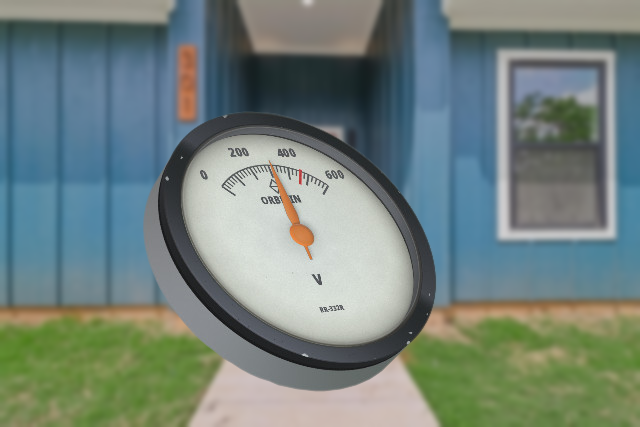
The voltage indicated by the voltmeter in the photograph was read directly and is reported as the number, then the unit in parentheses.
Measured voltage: 300 (V)
